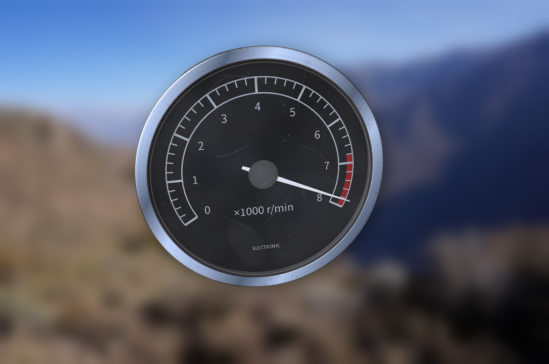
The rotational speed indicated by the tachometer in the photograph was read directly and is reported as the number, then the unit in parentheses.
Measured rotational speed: 7800 (rpm)
